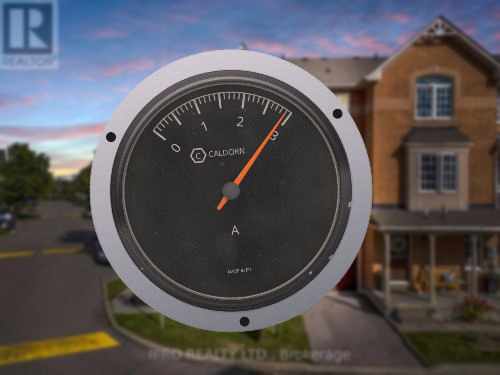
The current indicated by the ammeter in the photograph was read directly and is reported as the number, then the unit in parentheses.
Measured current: 2.9 (A)
